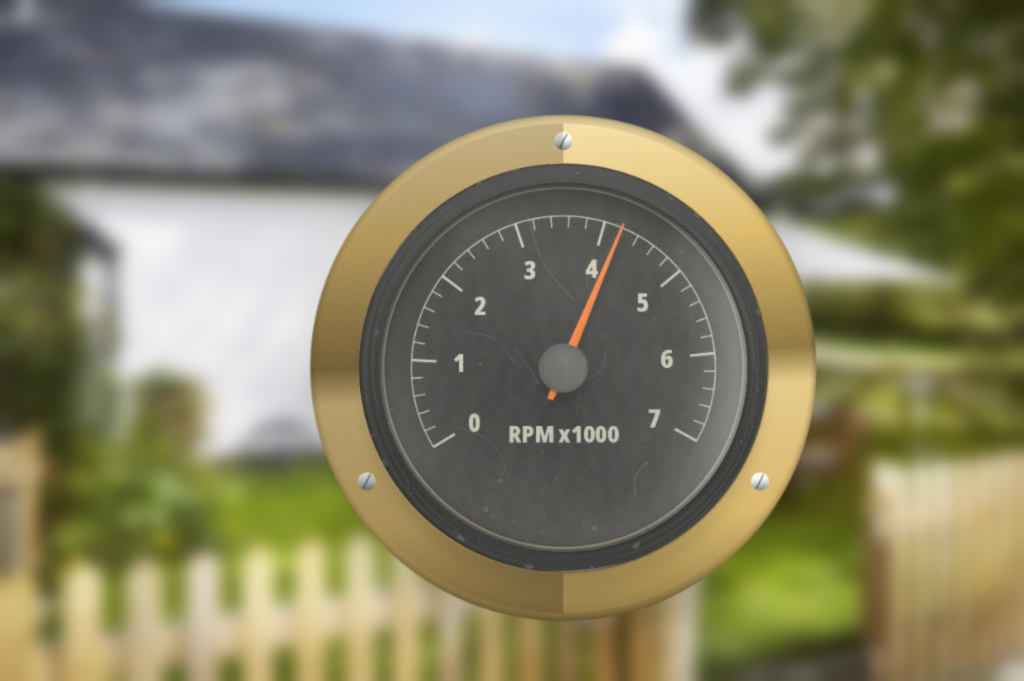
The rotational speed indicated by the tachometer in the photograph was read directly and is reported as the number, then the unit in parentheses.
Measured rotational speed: 4200 (rpm)
